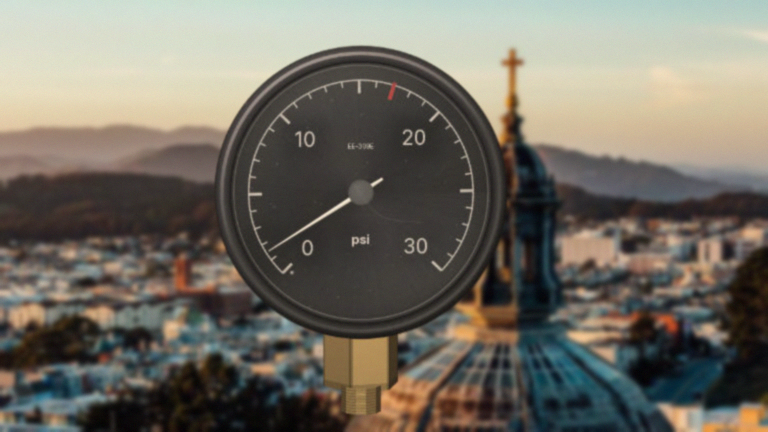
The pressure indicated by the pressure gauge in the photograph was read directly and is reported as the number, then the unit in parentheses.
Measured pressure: 1.5 (psi)
